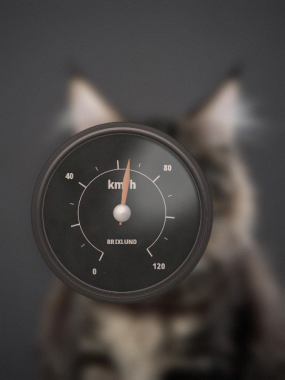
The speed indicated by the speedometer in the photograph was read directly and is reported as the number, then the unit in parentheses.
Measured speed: 65 (km/h)
